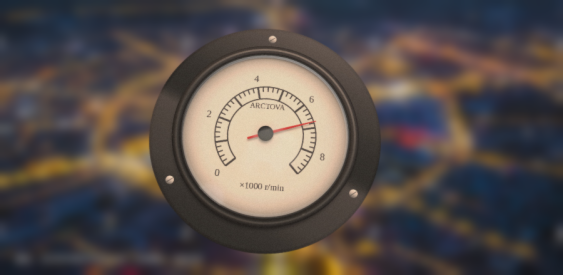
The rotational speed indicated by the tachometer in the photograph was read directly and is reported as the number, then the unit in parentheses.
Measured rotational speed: 6800 (rpm)
